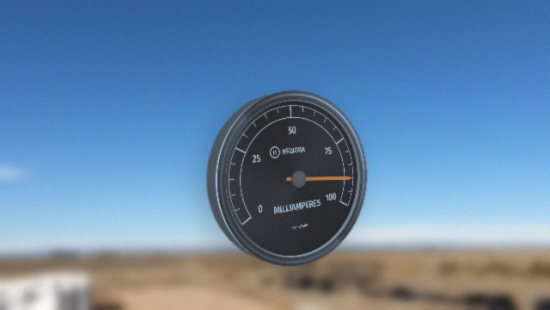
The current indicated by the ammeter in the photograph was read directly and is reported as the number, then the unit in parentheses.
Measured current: 90 (mA)
